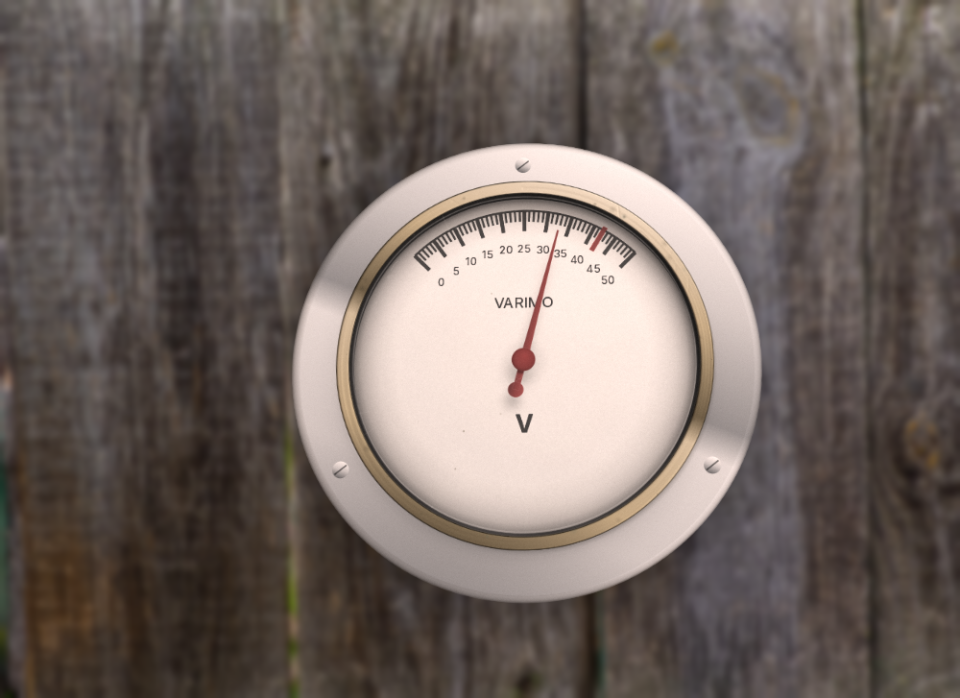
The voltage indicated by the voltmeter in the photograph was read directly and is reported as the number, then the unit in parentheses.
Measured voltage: 33 (V)
